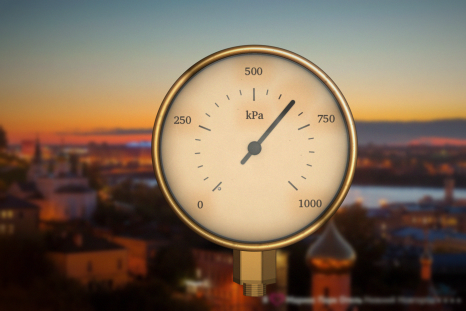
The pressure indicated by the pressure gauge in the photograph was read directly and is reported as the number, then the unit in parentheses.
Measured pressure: 650 (kPa)
